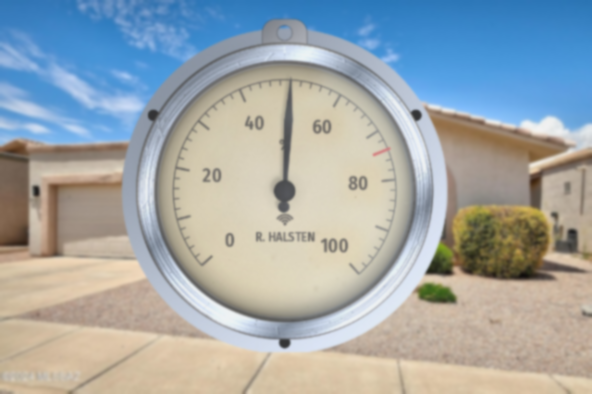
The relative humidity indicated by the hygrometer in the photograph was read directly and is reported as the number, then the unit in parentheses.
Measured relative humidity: 50 (%)
